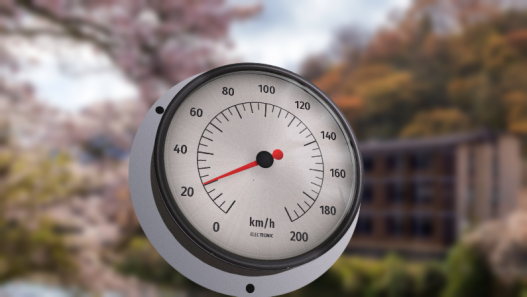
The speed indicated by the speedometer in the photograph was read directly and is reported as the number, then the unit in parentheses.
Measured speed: 20 (km/h)
